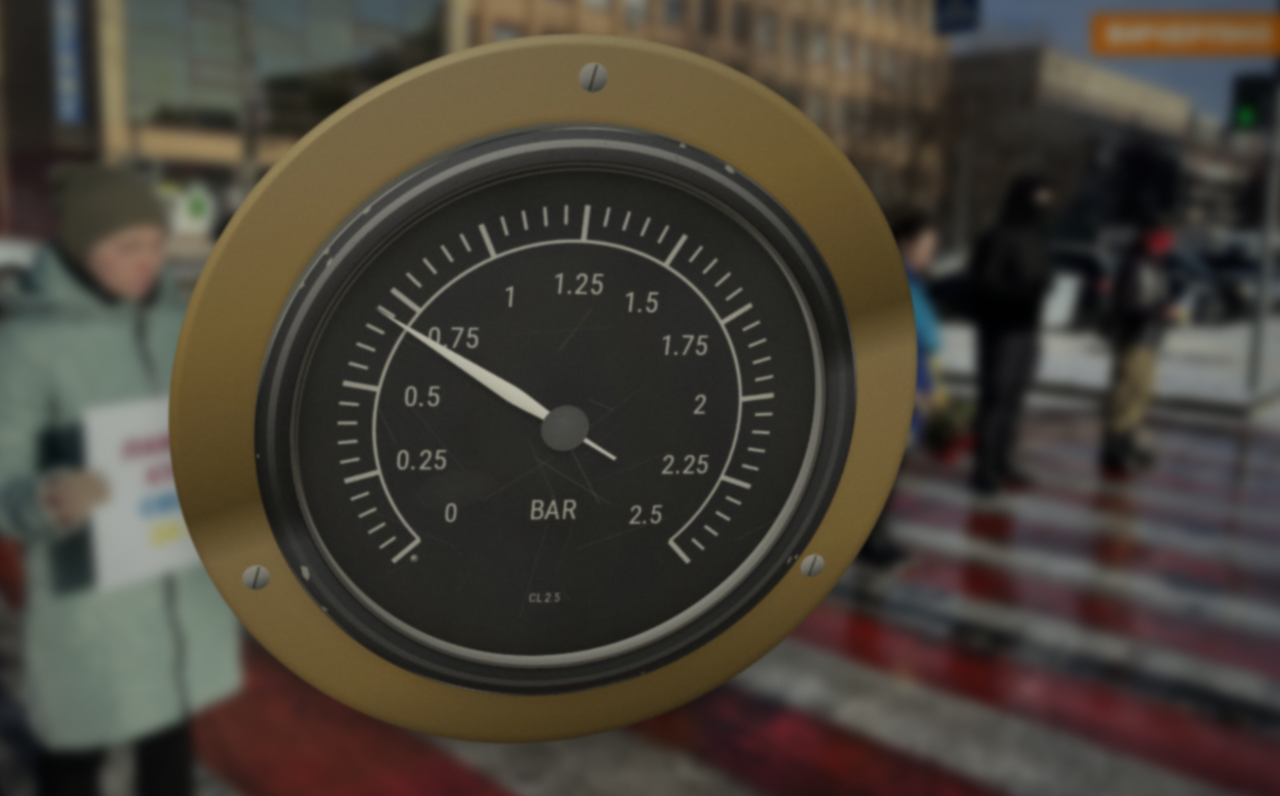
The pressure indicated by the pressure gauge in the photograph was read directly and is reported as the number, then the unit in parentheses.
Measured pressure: 0.7 (bar)
